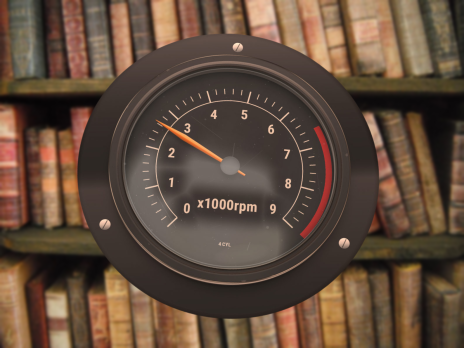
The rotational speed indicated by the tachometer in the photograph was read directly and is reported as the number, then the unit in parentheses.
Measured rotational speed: 2600 (rpm)
